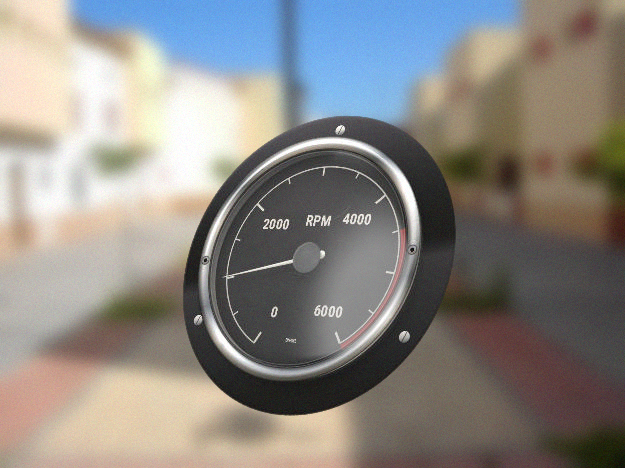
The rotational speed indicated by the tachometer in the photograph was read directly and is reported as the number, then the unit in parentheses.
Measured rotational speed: 1000 (rpm)
